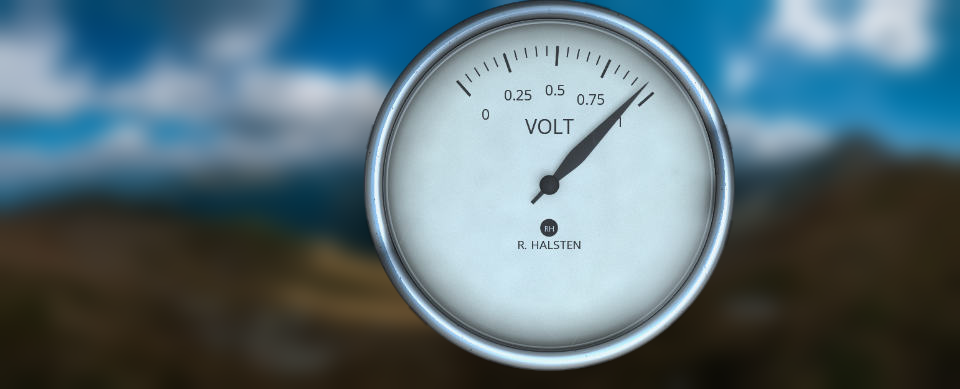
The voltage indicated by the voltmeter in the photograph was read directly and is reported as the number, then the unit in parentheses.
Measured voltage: 0.95 (V)
